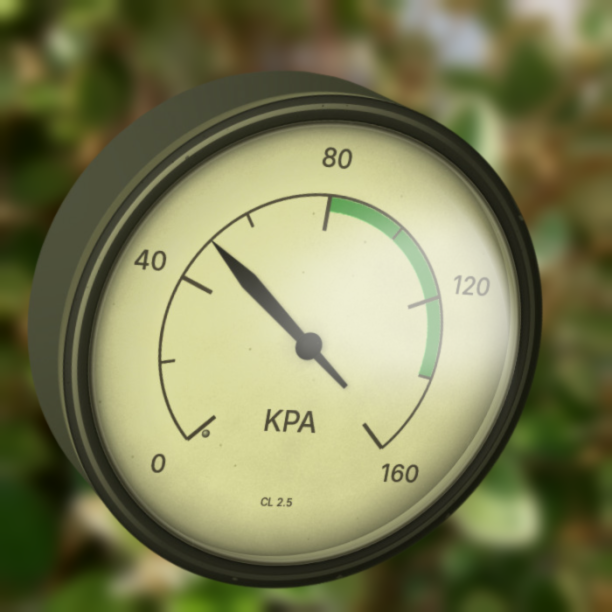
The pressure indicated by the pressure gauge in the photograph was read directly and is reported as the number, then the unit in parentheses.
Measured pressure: 50 (kPa)
